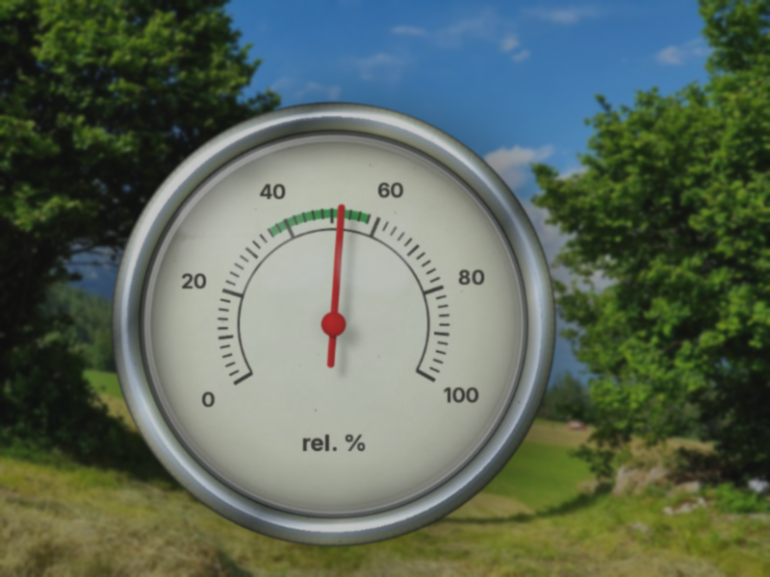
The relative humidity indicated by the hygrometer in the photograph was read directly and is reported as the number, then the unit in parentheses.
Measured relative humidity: 52 (%)
